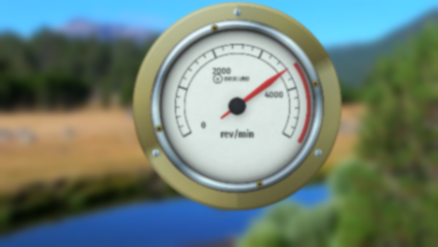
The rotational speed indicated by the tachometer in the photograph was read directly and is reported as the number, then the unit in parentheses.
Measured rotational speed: 3600 (rpm)
